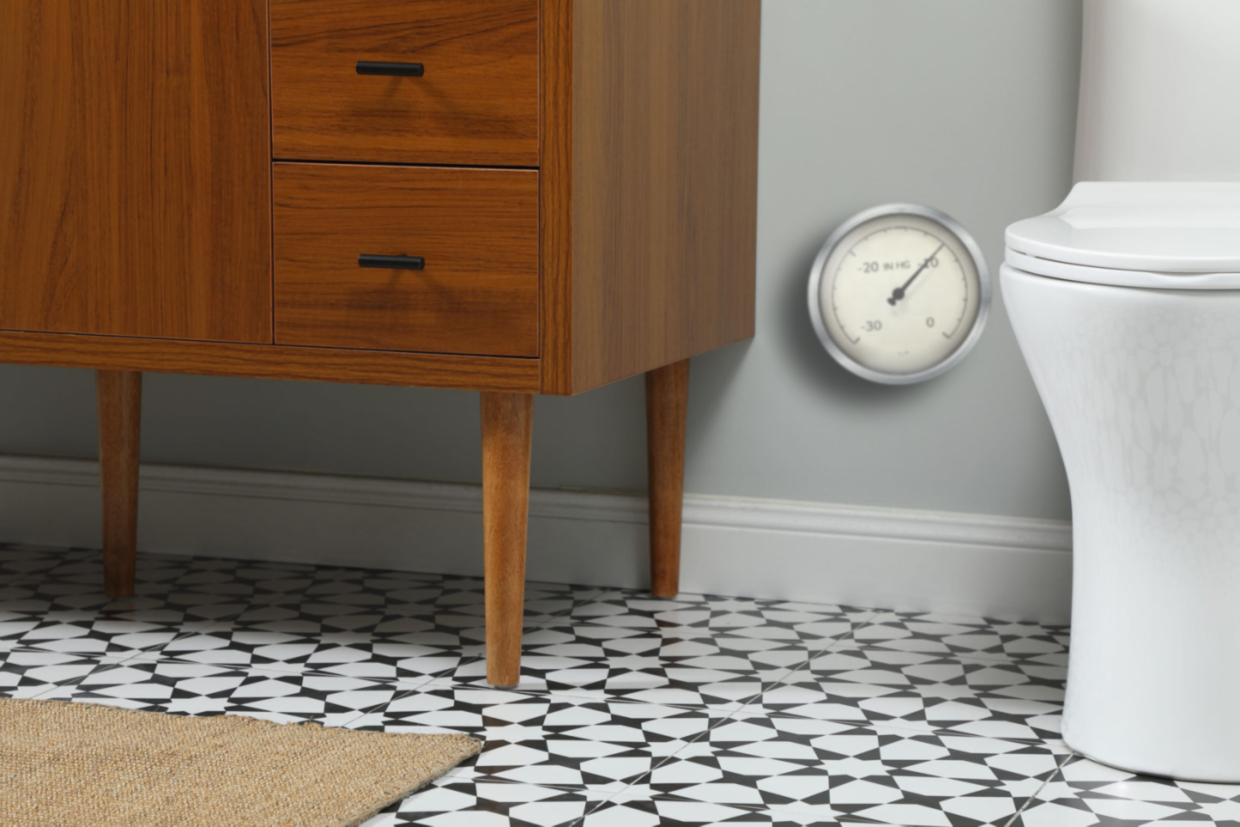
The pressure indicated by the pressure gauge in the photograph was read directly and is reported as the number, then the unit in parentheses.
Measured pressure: -10 (inHg)
